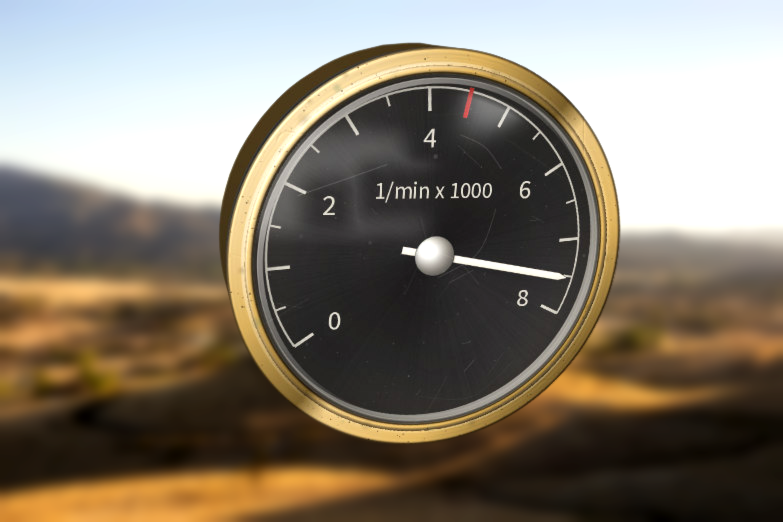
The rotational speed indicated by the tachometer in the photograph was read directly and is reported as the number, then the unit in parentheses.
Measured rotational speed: 7500 (rpm)
